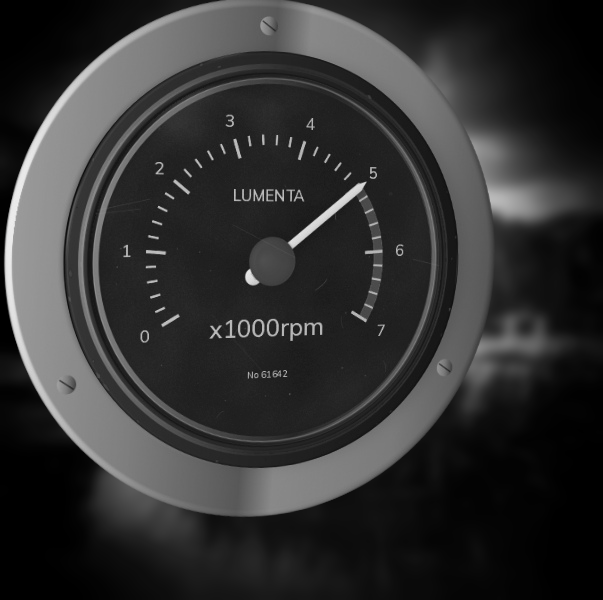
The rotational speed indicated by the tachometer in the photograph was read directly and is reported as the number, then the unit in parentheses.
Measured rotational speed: 5000 (rpm)
